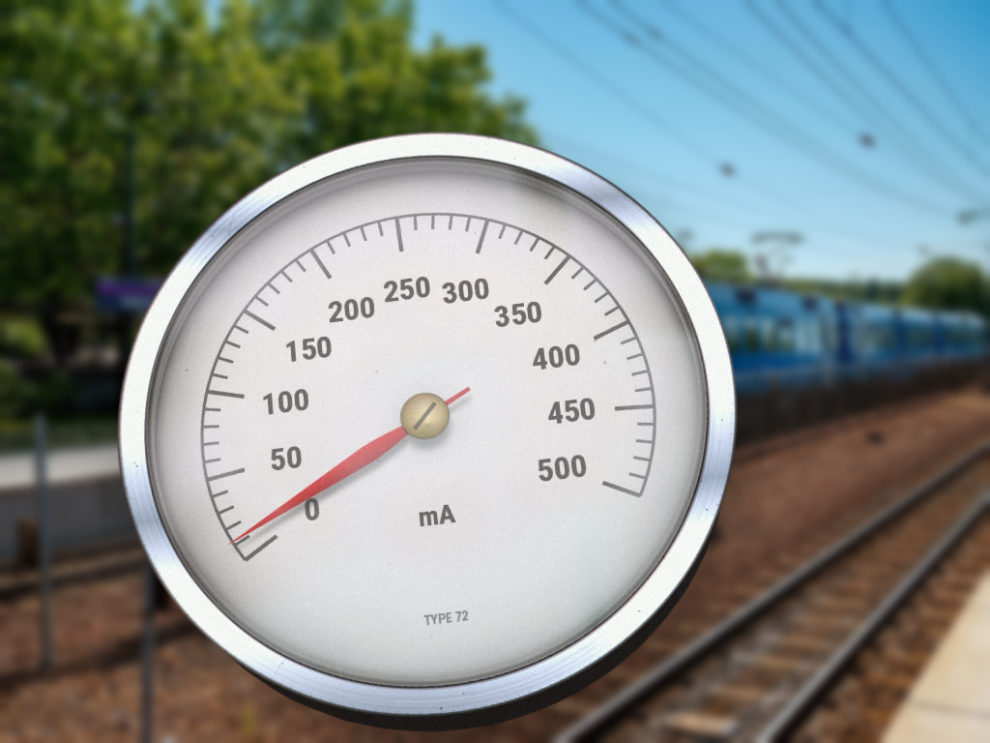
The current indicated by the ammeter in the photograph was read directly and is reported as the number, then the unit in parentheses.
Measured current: 10 (mA)
